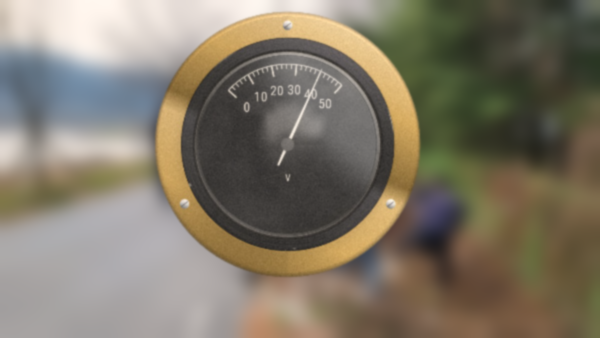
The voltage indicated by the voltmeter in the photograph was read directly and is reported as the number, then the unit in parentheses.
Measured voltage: 40 (V)
